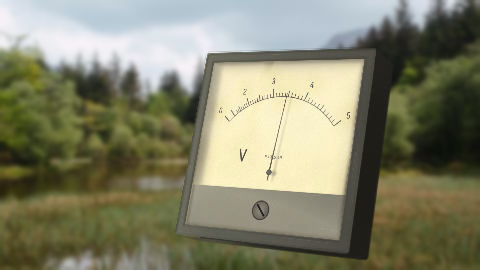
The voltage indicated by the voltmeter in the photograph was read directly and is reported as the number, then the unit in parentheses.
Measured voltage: 3.5 (V)
